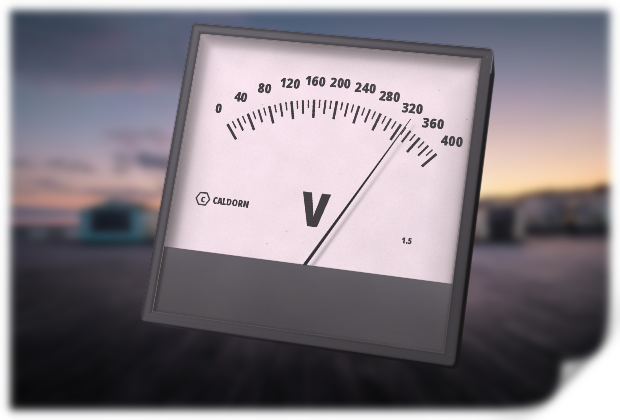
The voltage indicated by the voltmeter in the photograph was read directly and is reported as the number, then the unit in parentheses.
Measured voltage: 330 (V)
